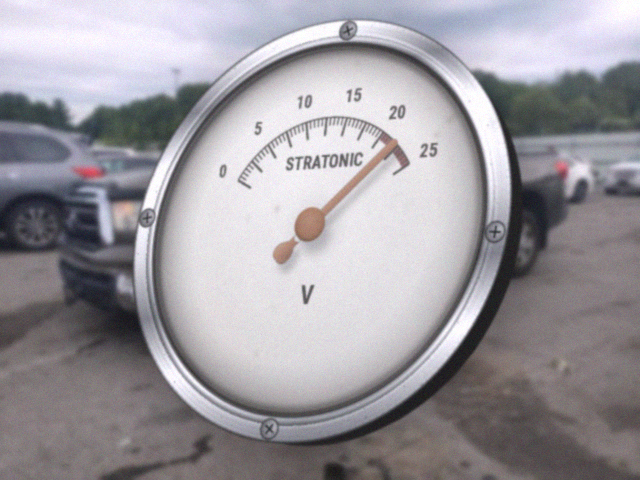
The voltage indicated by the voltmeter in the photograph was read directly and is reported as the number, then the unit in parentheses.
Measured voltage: 22.5 (V)
